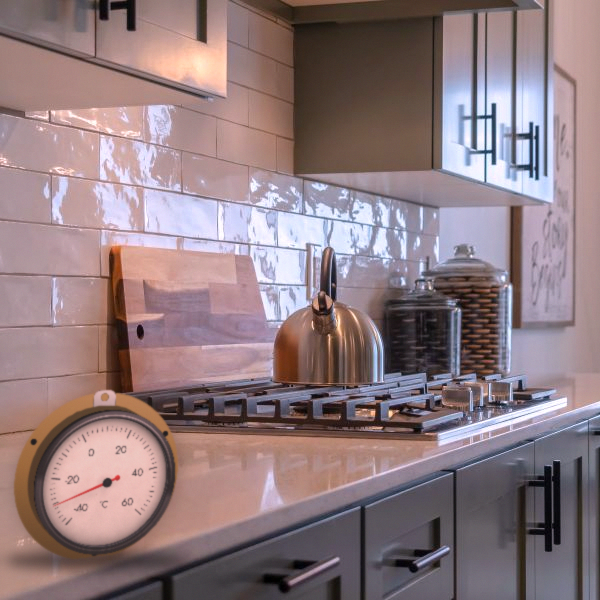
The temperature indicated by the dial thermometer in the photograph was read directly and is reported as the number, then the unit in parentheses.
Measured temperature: -30 (°C)
